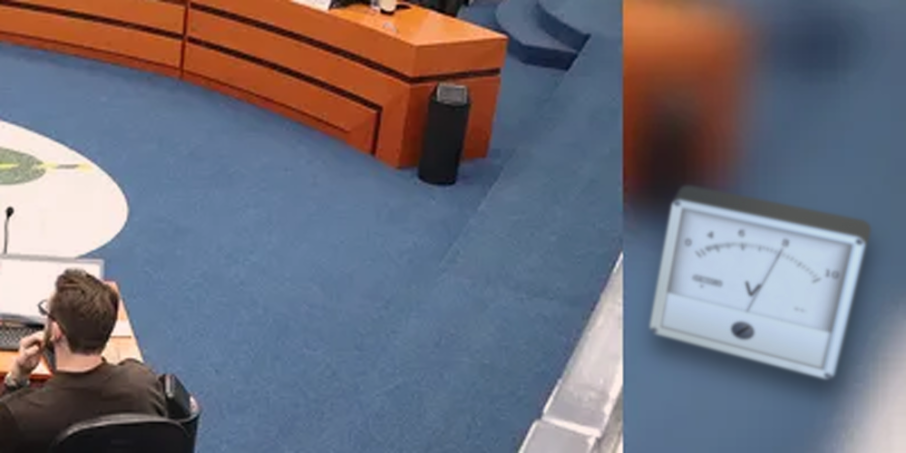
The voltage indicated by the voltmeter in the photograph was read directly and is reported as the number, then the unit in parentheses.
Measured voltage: 8 (V)
